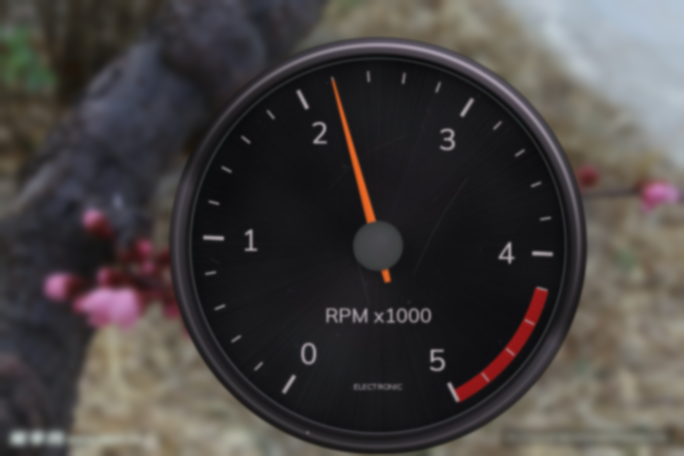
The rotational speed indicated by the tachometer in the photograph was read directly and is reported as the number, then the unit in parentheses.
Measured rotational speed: 2200 (rpm)
